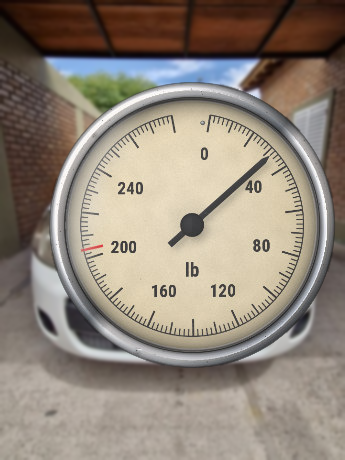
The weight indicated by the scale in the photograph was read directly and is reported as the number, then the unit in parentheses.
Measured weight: 32 (lb)
